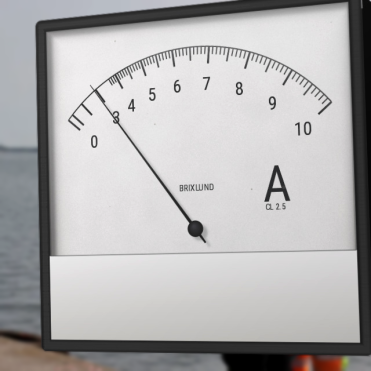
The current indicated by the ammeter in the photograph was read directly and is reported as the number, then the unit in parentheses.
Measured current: 3 (A)
